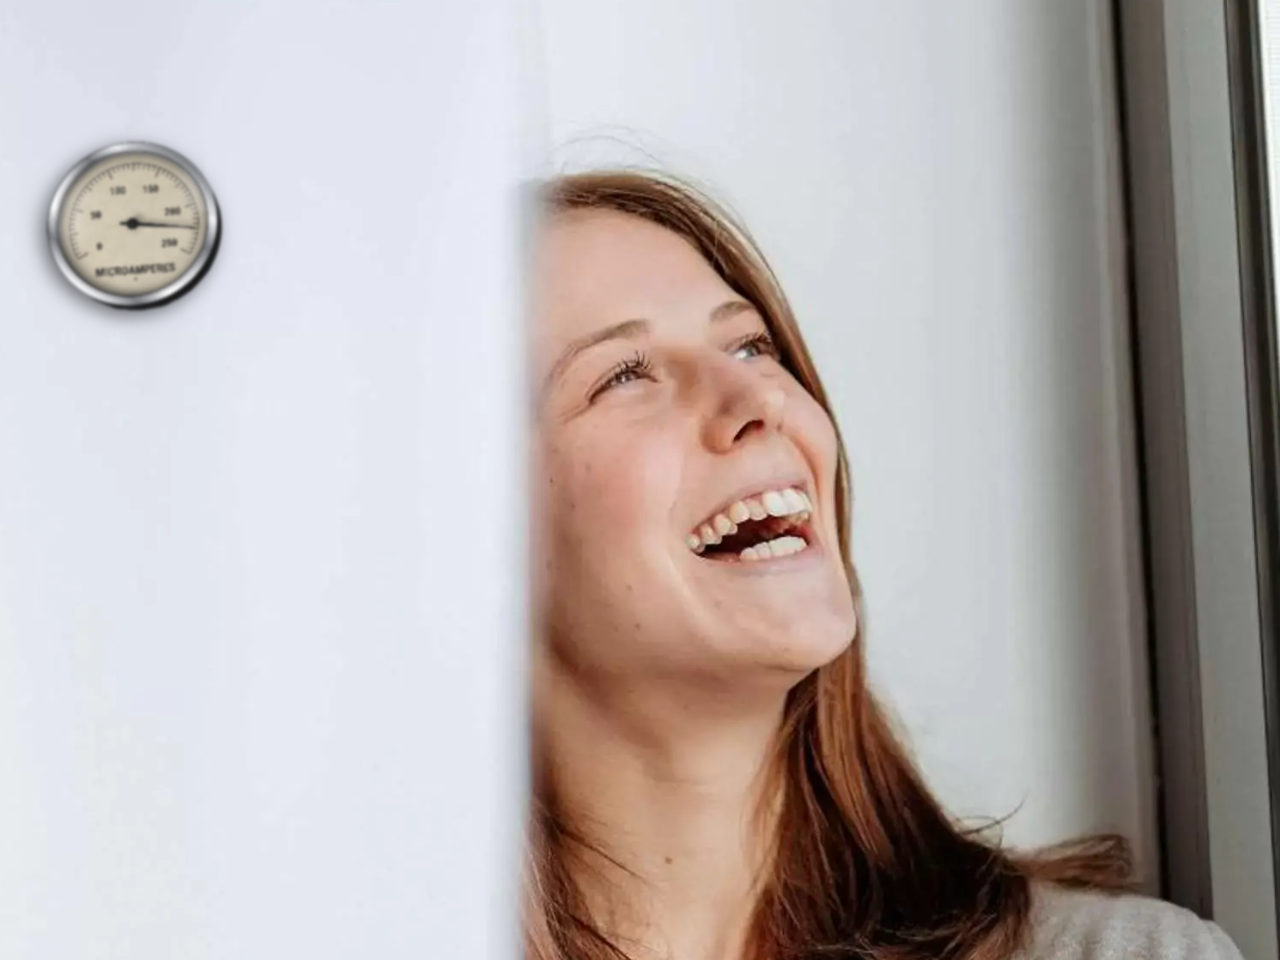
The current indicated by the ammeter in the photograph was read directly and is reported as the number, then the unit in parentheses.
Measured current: 225 (µA)
